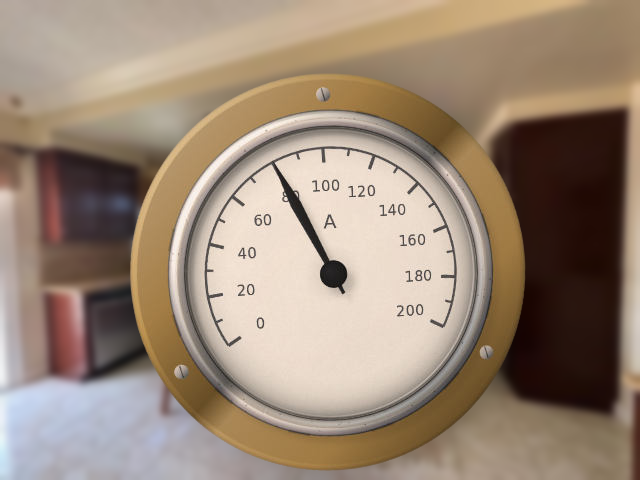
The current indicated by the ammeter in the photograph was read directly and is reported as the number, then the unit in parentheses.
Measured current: 80 (A)
